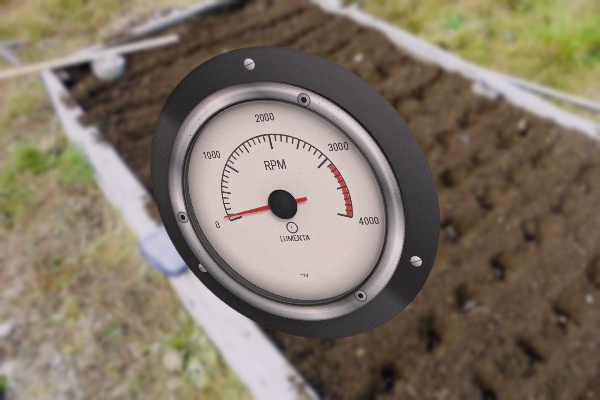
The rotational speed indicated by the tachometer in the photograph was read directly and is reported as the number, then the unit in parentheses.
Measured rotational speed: 100 (rpm)
